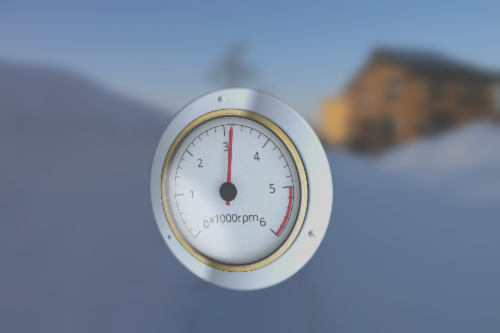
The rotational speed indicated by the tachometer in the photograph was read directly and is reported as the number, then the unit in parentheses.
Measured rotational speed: 3200 (rpm)
